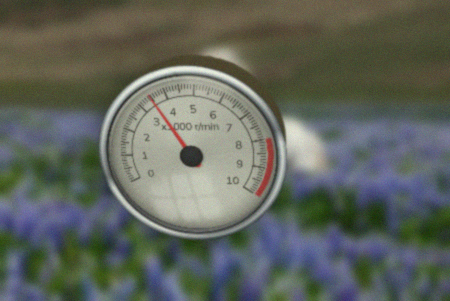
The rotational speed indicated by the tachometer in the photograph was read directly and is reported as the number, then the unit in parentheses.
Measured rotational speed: 3500 (rpm)
